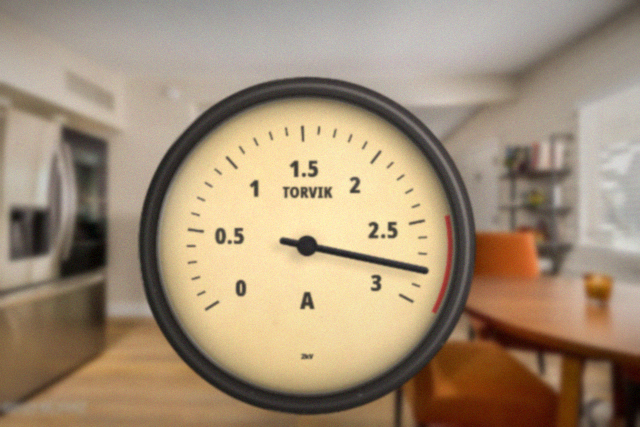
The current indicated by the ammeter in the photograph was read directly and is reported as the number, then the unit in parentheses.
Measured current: 2.8 (A)
